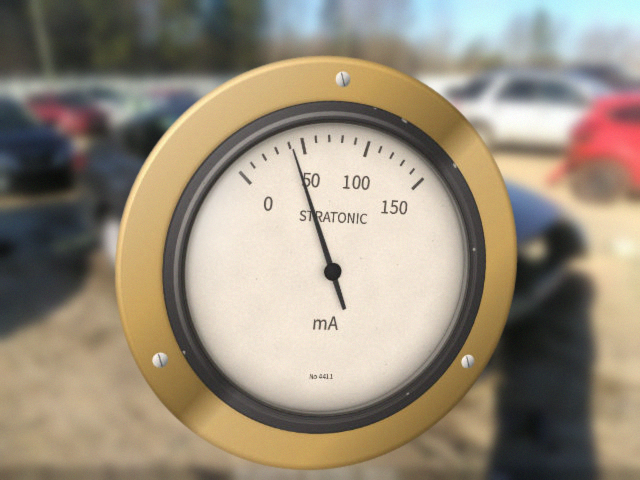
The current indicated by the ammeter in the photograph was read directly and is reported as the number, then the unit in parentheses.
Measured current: 40 (mA)
